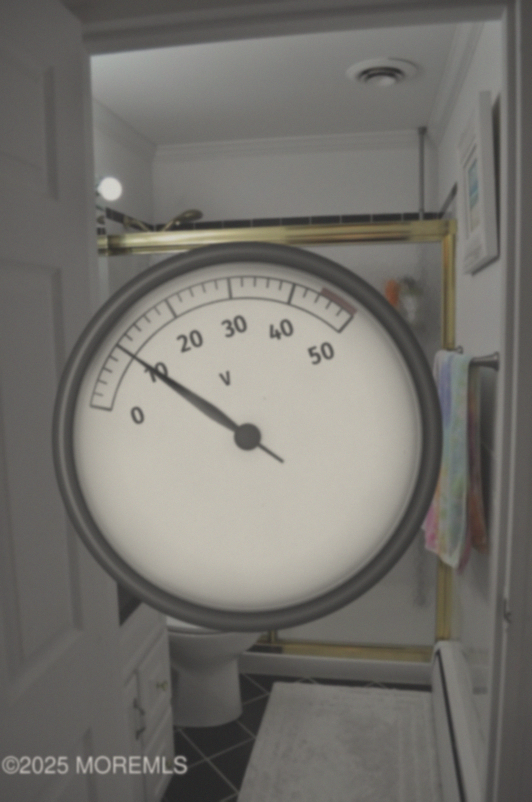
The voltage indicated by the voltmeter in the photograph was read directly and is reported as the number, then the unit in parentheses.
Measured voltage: 10 (V)
